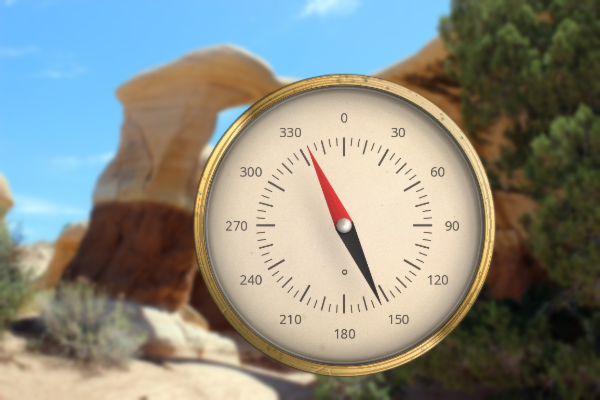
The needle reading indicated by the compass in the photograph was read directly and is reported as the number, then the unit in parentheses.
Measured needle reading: 335 (°)
